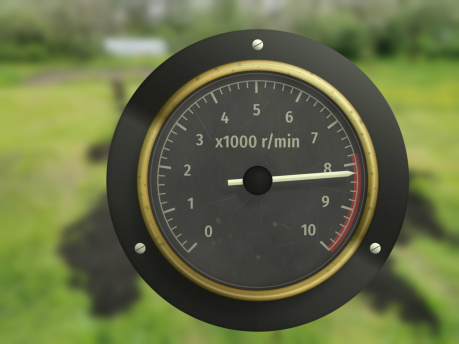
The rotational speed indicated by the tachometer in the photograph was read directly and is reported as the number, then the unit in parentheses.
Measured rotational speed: 8200 (rpm)
